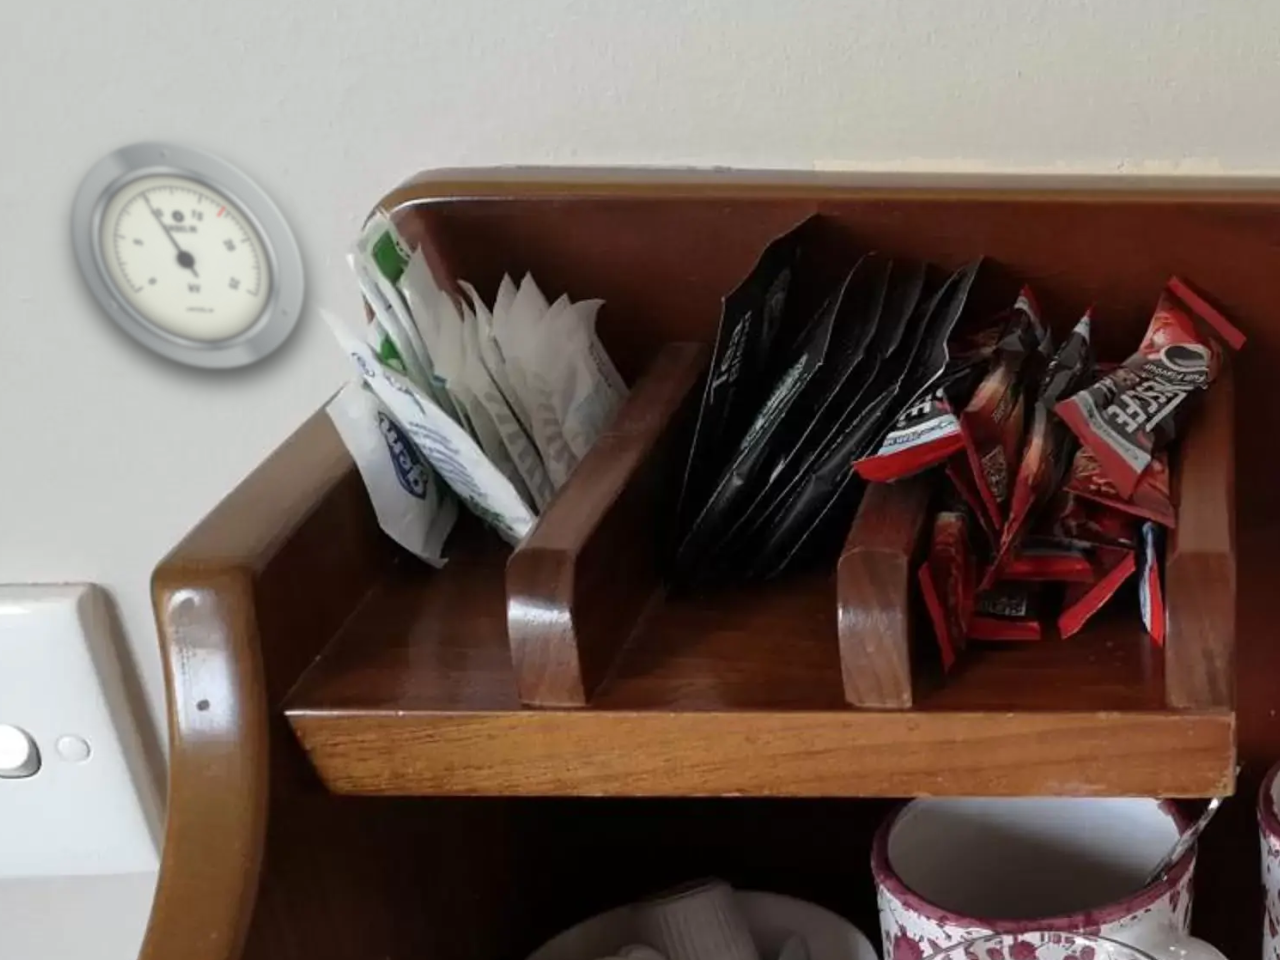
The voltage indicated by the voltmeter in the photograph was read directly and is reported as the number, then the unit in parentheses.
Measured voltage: 10 (kV)
